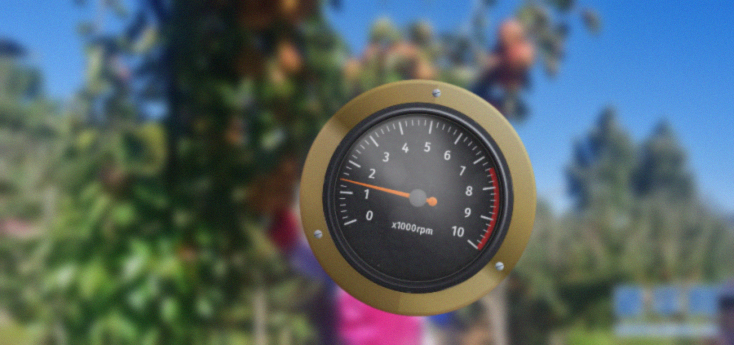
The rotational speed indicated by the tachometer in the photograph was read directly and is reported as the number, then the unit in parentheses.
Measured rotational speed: 1400 (rpm)
